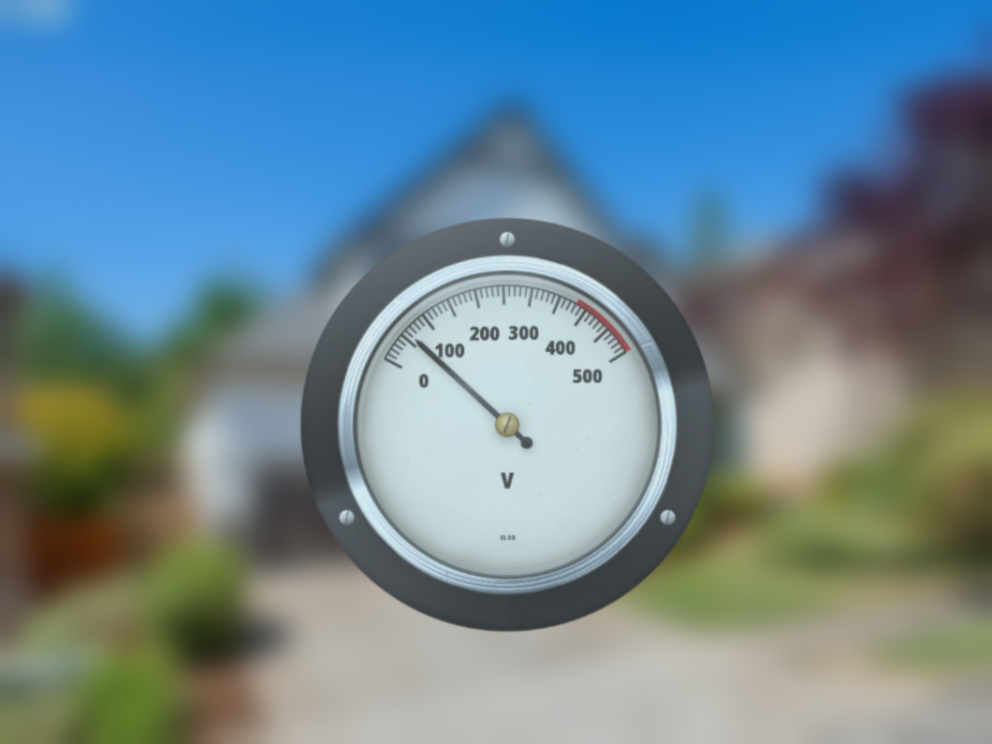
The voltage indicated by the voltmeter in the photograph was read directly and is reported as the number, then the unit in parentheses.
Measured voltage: 60 (V)
